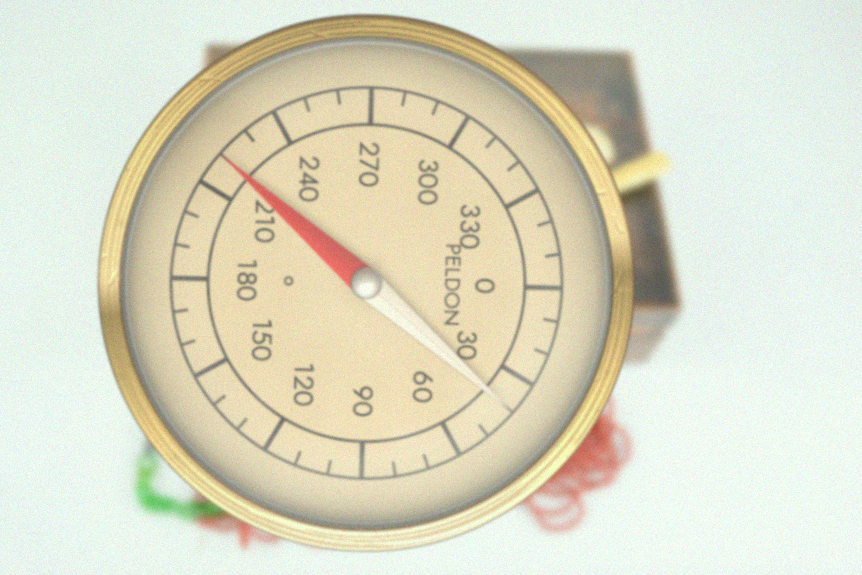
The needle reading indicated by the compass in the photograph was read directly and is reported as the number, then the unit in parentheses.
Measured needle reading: 220 (°)
